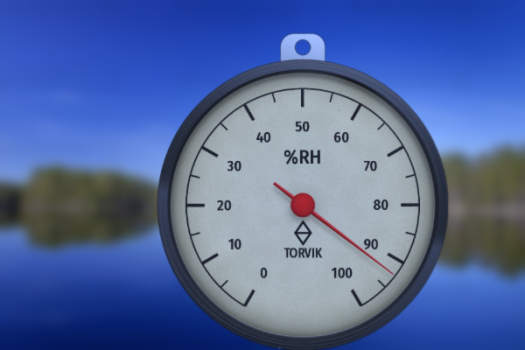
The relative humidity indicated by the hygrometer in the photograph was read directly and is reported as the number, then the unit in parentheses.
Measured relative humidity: 92.5 (%)
